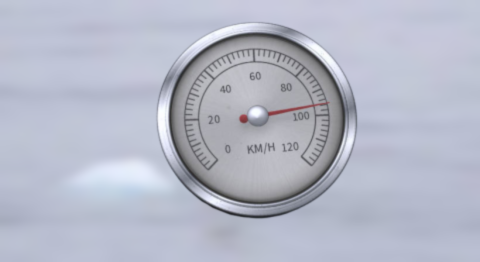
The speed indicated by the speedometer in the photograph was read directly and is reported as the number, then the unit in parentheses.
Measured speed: 96 (km/h)
